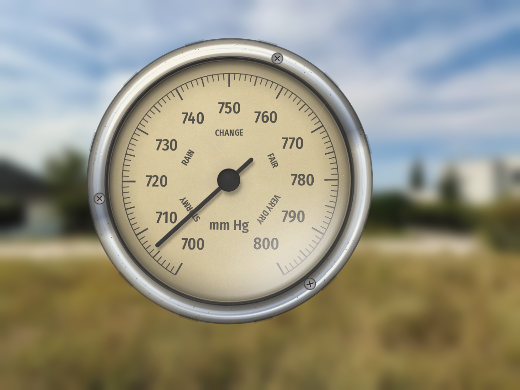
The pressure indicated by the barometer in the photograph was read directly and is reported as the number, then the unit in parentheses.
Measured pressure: 706 (mmHg)
